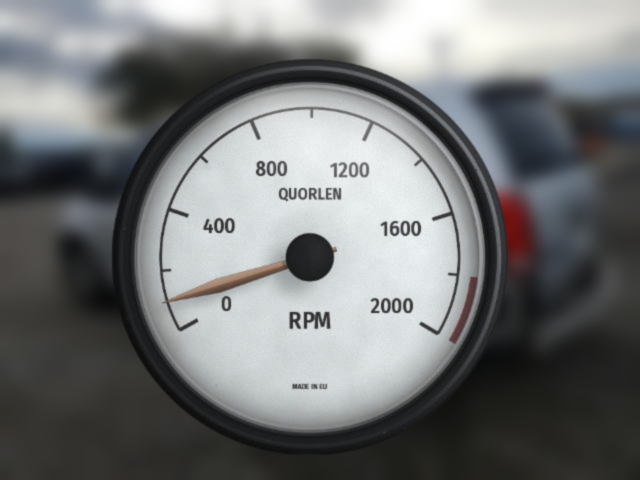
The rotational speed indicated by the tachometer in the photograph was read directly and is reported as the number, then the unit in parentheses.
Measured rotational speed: 100 (rpm)
